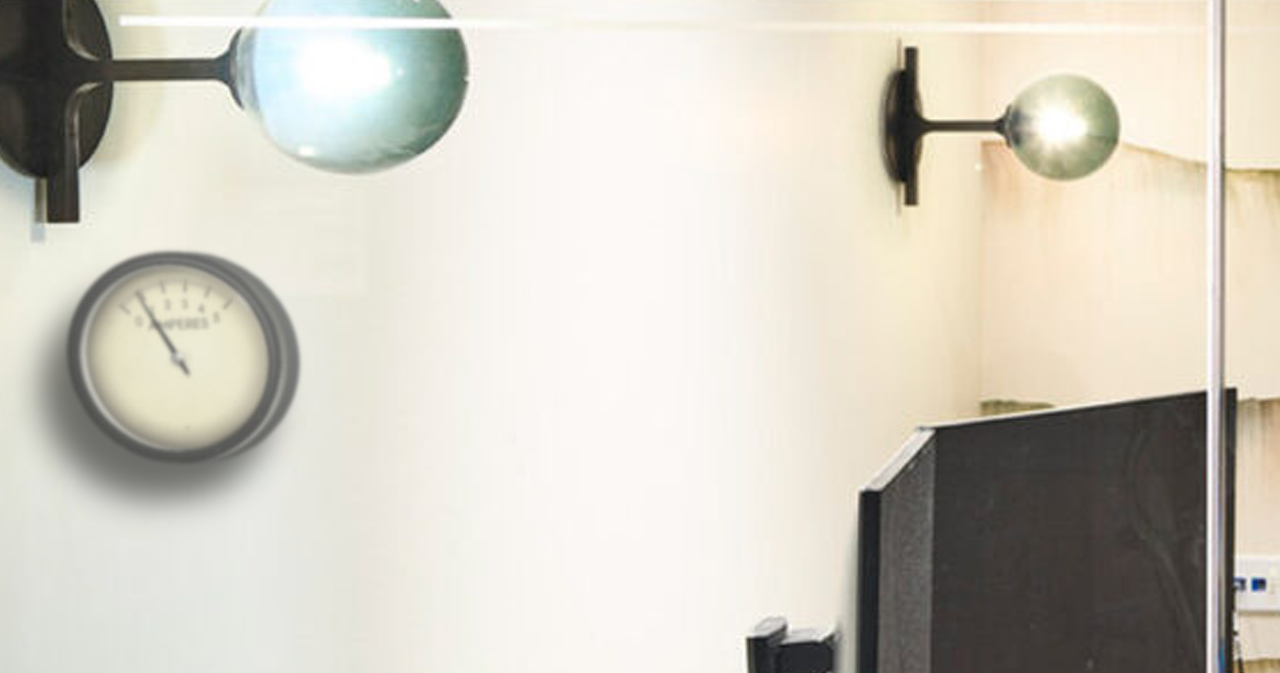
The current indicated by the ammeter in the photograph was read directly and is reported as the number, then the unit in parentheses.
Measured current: 1 (A)
